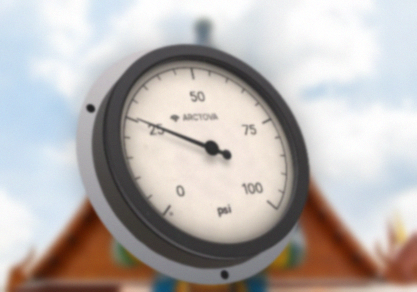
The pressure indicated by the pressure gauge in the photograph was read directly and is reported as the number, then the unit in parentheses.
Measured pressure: 25 (psi)
